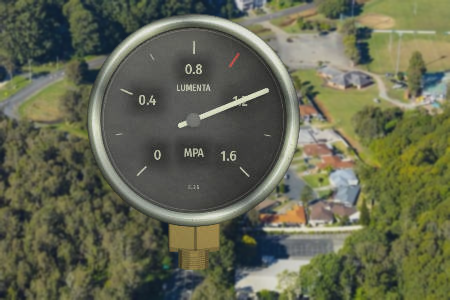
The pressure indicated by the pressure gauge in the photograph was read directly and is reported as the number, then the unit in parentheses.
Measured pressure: 1.2 (MPa)
